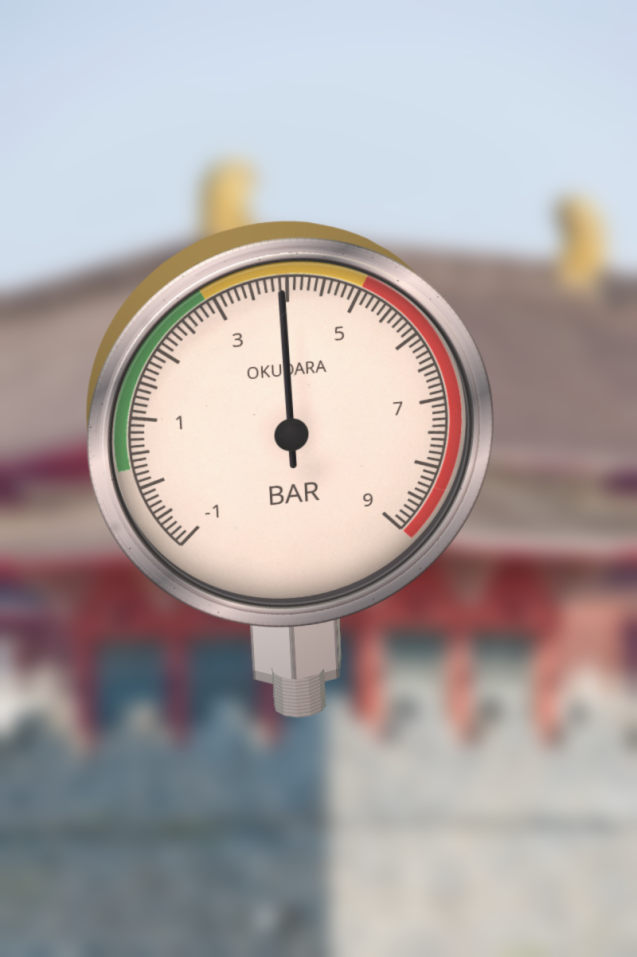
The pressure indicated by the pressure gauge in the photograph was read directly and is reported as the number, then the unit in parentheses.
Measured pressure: 3.9 (bar)
